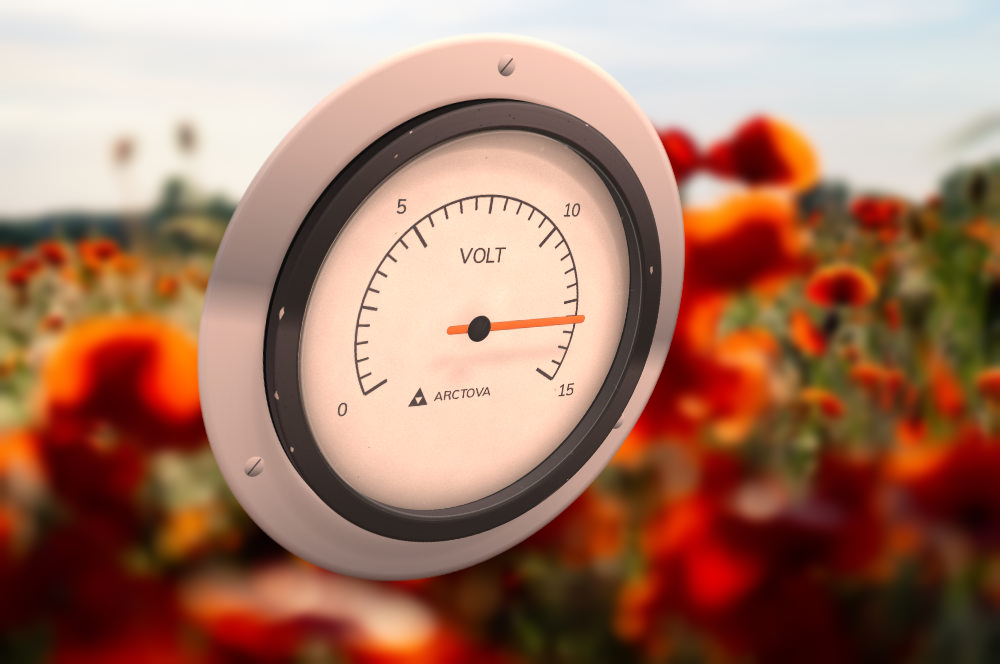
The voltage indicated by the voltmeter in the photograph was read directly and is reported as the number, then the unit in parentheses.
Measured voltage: 13 (V)
